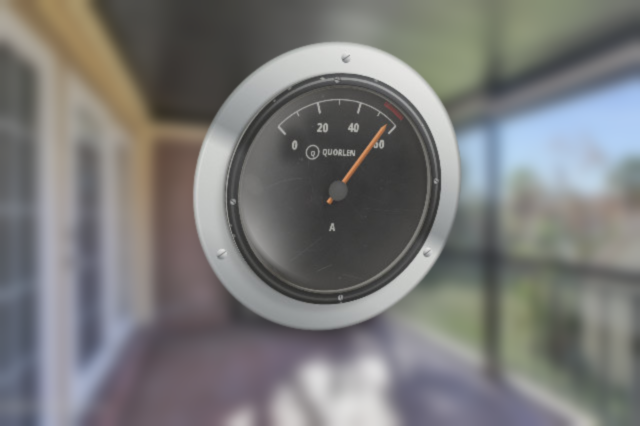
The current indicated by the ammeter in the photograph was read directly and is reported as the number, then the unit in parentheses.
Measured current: 55 (A)
